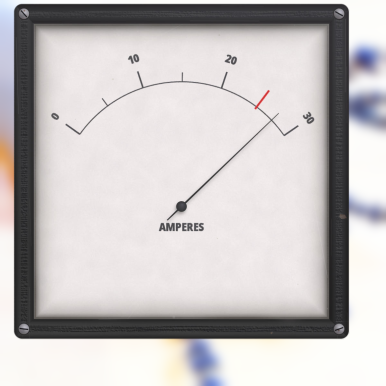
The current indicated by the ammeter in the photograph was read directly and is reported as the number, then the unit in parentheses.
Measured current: 27.5 (A)
